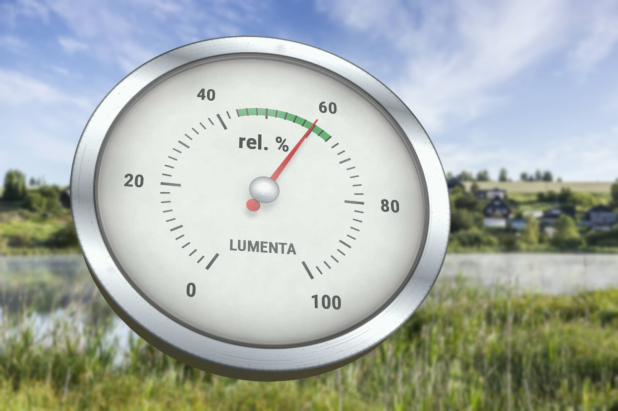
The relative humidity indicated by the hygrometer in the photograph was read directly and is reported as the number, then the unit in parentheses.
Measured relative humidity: 60 (%)
